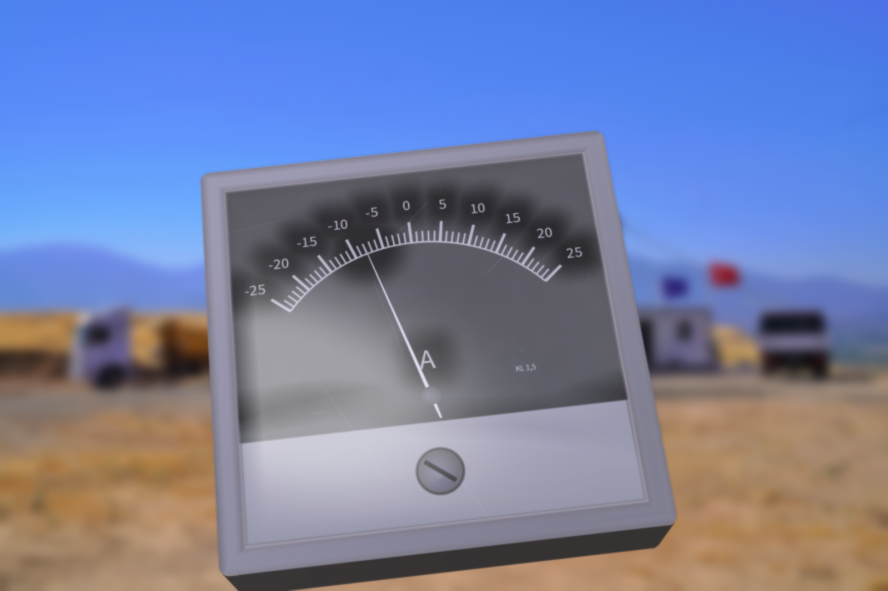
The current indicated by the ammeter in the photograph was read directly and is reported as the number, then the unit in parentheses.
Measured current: -8 (A)
